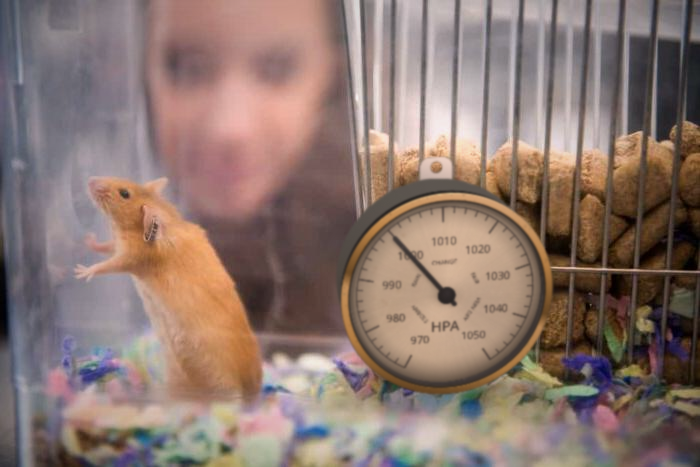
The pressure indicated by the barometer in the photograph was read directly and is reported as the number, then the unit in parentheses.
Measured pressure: 1000 (hPa)
